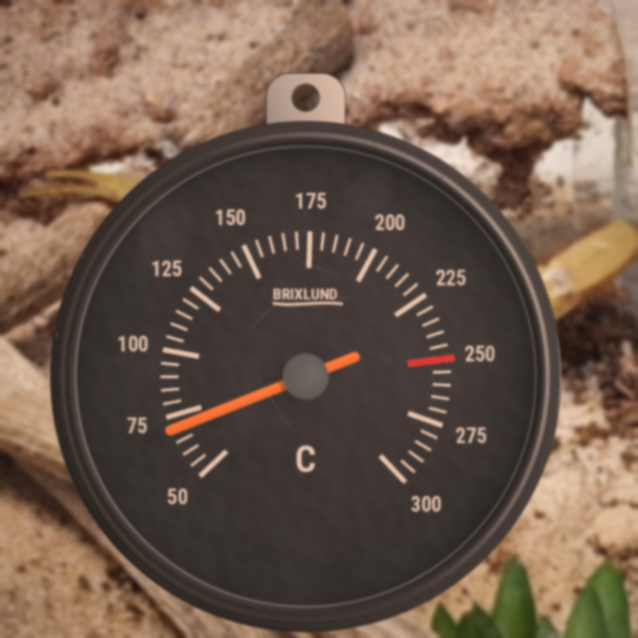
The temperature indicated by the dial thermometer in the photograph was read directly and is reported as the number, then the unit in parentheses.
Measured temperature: 70 (°C)
